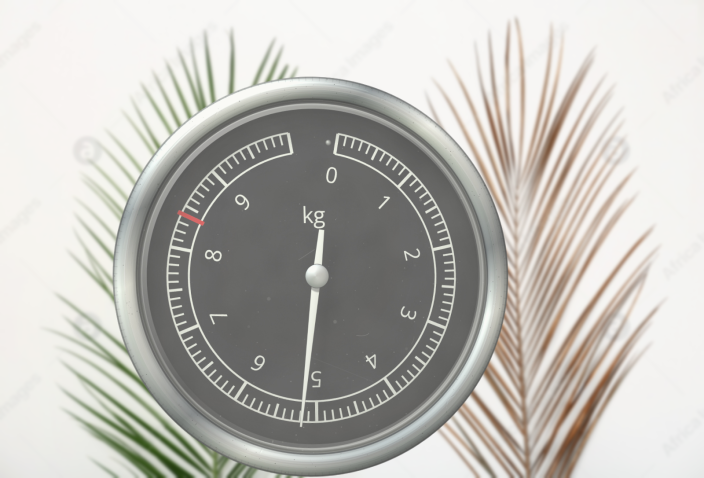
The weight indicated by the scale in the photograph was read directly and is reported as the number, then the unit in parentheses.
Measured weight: 5.2 (kg)
